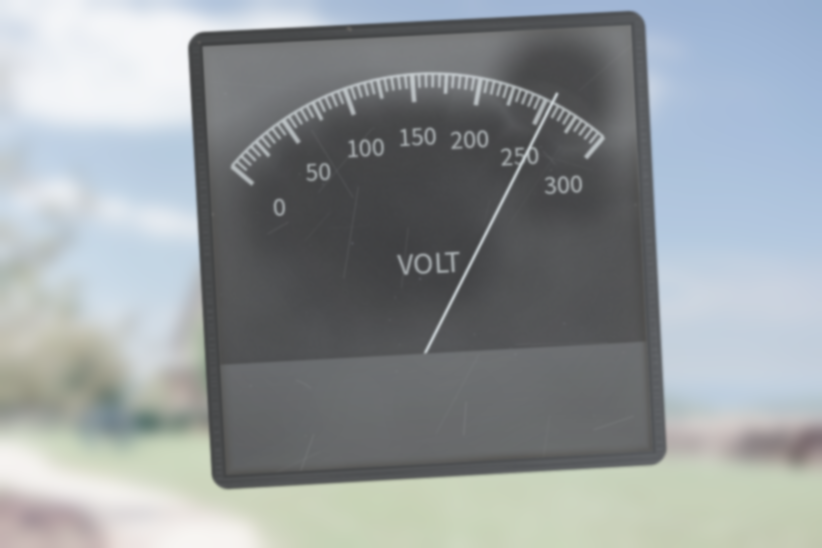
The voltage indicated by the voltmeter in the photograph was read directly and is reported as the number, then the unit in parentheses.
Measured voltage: 255 (V)
